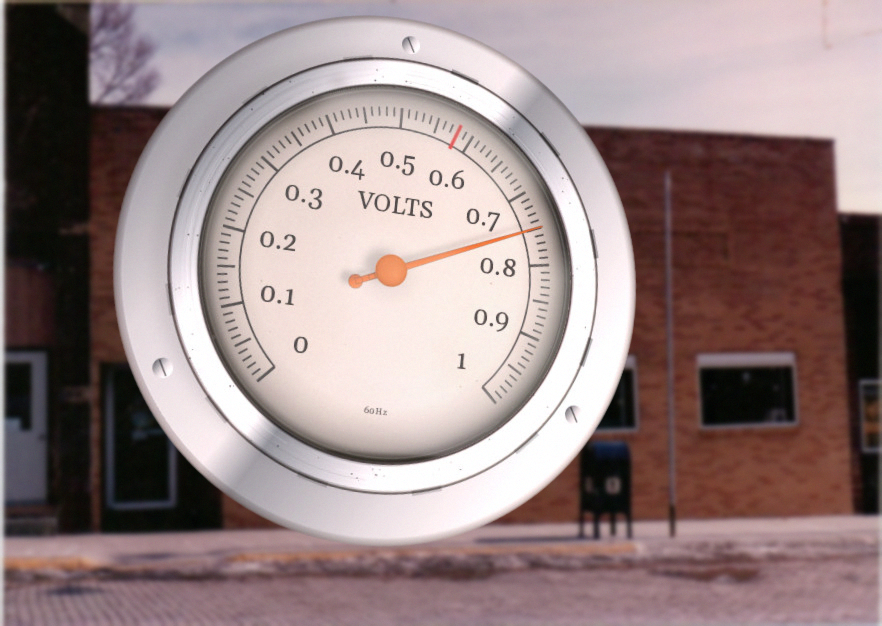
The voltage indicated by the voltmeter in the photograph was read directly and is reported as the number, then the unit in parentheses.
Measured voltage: 0.75 (V)
